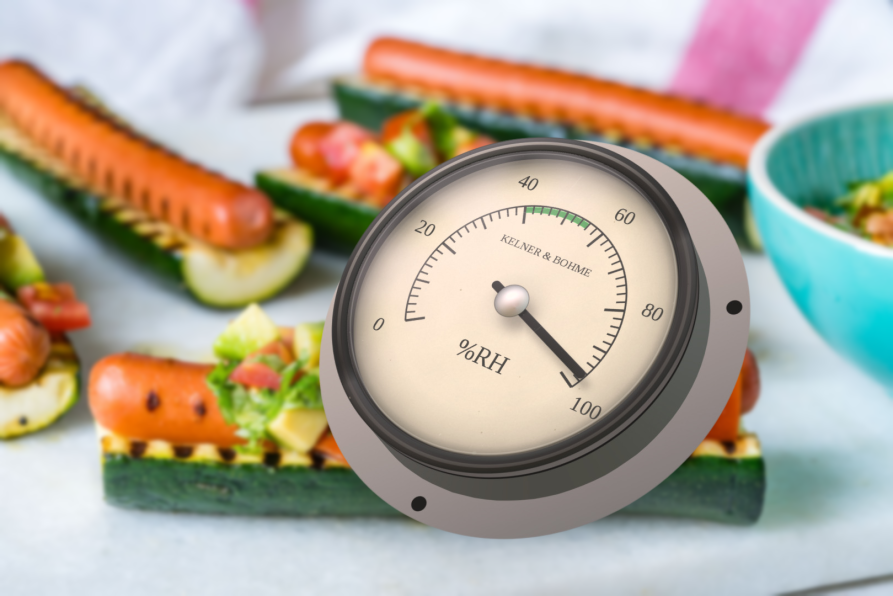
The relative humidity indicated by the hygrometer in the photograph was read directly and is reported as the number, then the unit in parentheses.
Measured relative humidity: 97 (%)
